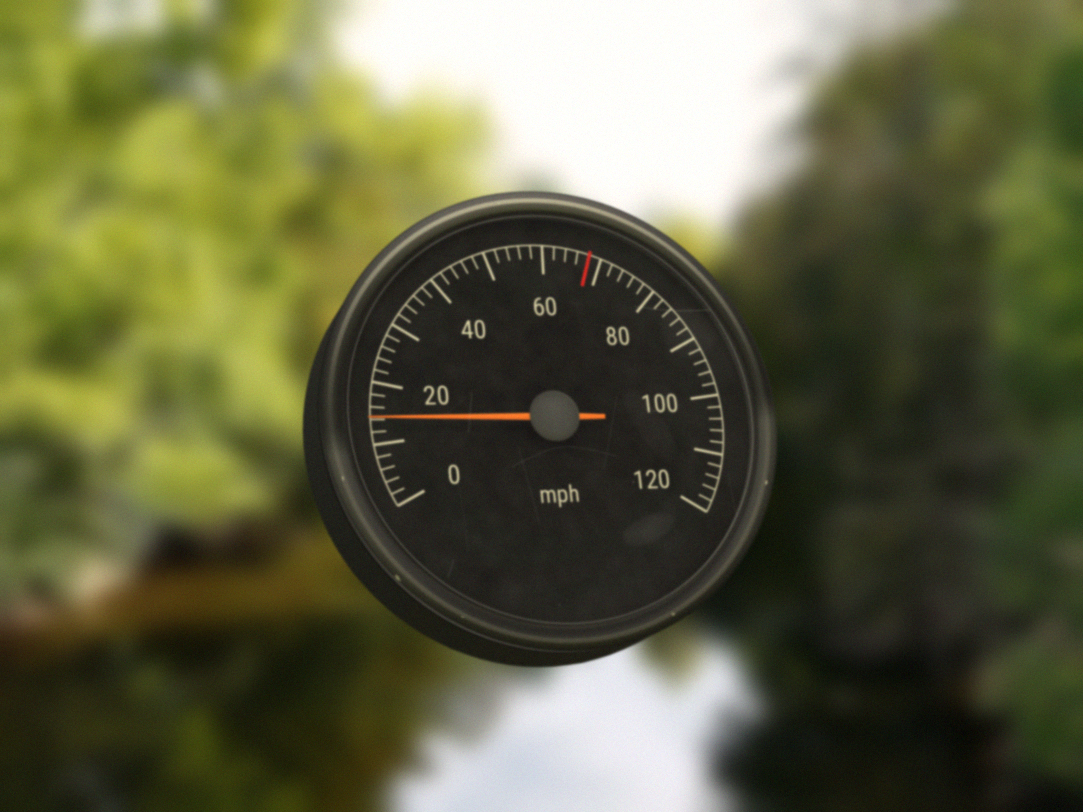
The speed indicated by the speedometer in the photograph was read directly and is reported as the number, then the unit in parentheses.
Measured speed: 14 (mph)
